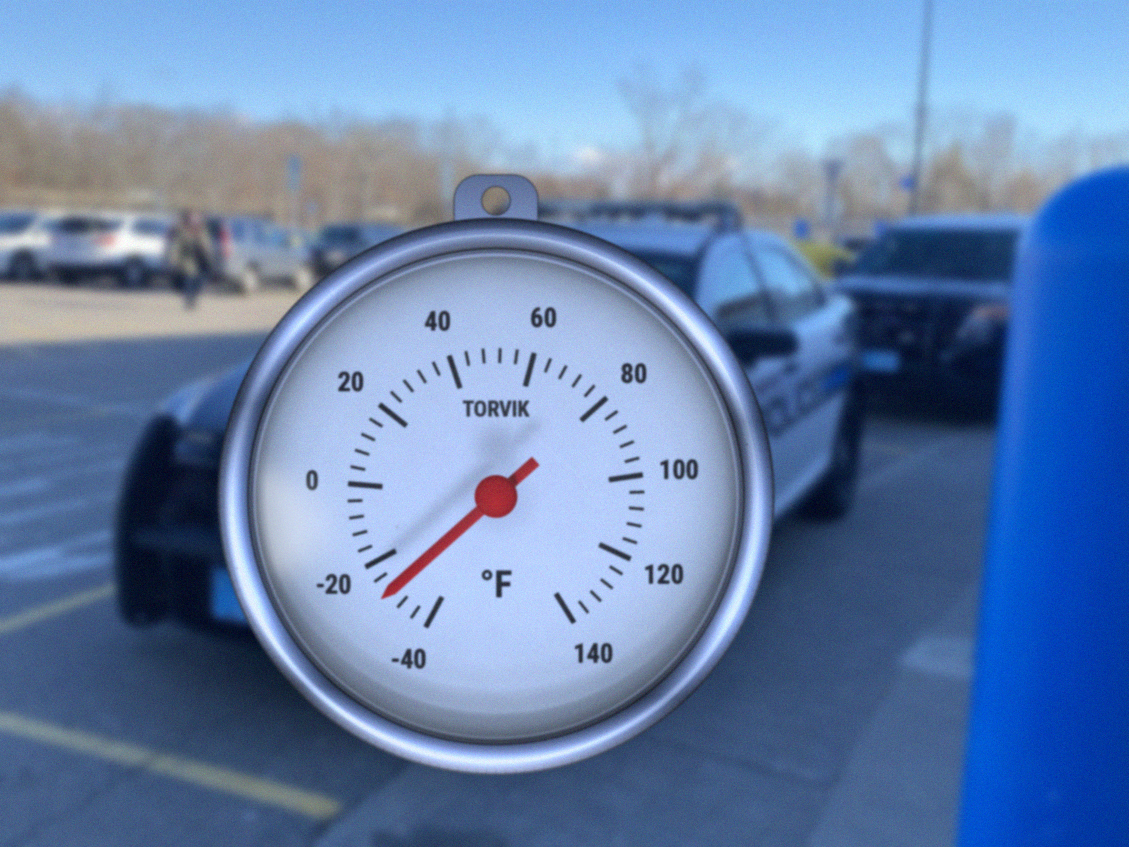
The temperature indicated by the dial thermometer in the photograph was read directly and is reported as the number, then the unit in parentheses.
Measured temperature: -28 (°F)
